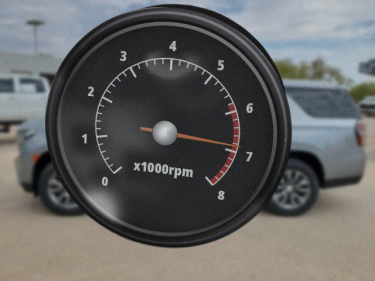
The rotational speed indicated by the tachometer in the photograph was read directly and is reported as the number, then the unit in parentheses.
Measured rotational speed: 6800 (rpm)
